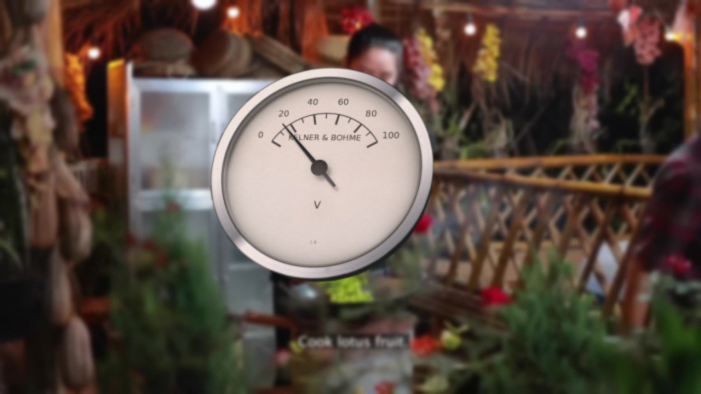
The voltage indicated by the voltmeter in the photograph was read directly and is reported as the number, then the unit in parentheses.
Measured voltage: 15 (V)
